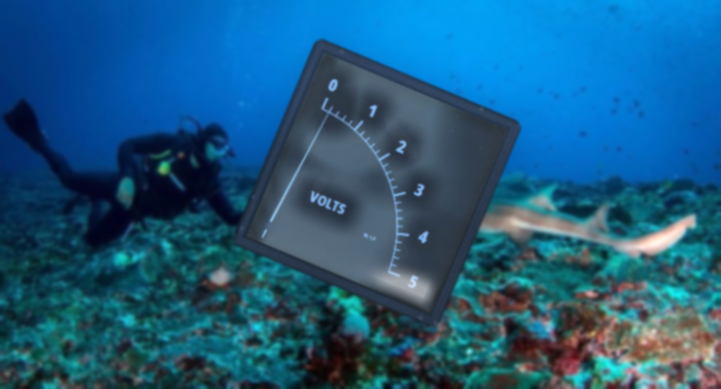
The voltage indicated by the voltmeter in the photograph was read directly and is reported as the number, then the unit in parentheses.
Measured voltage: 0.2 (V)
